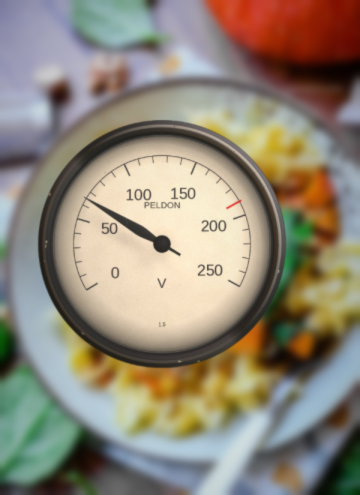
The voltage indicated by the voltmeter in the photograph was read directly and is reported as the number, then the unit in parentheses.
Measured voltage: 65 (V)
